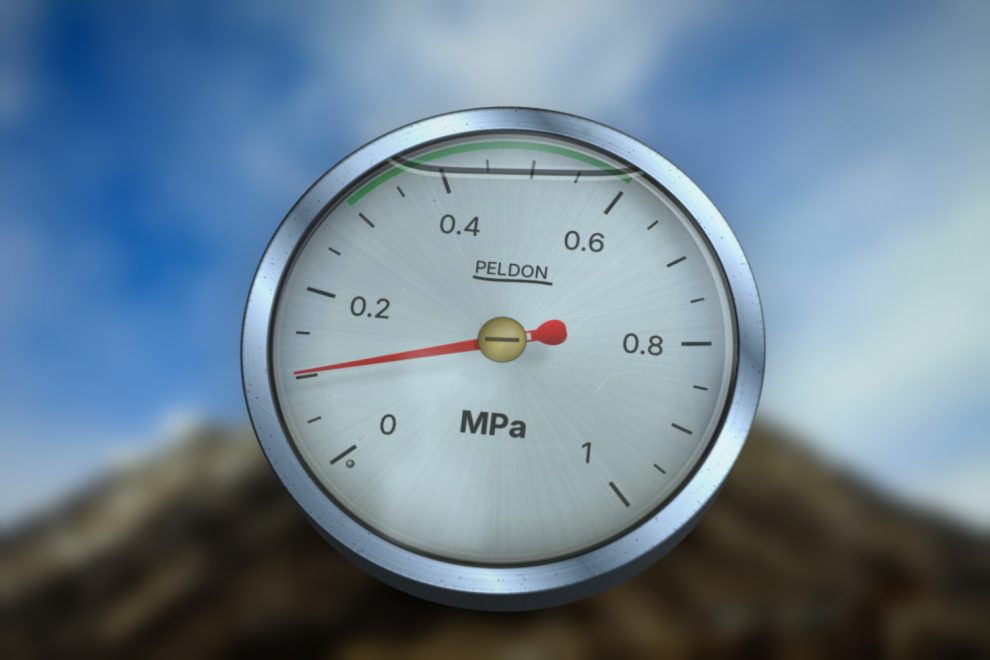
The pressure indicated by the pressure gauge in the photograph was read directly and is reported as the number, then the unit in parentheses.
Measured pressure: 0.1 (MPa)
